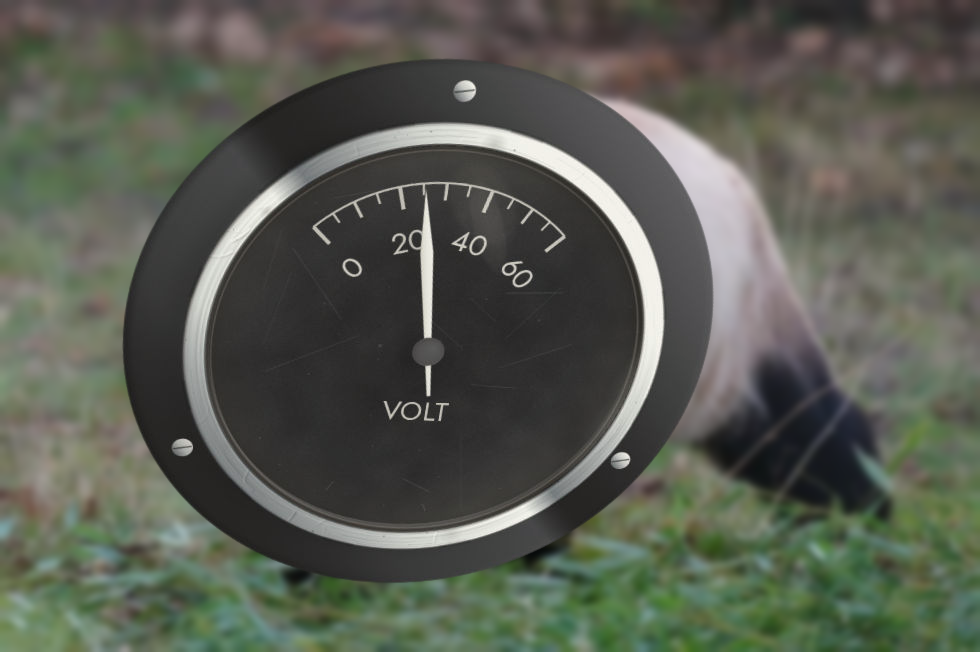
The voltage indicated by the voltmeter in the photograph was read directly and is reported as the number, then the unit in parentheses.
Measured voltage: 25 (V)
